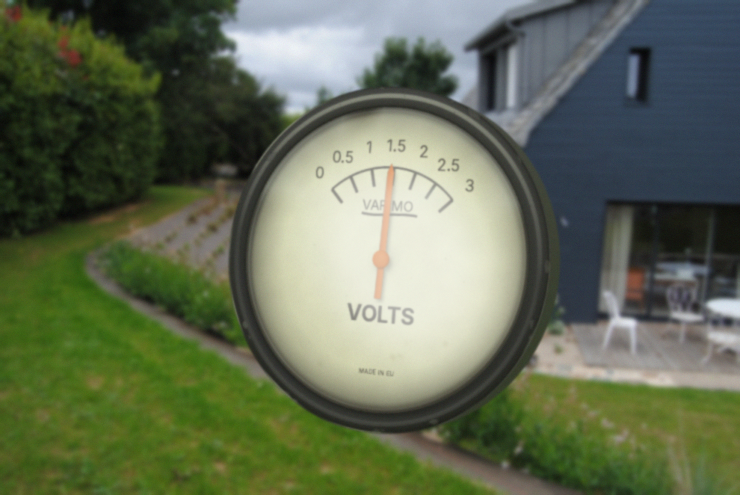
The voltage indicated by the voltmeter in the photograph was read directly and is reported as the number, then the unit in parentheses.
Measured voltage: 1.5 (V)
